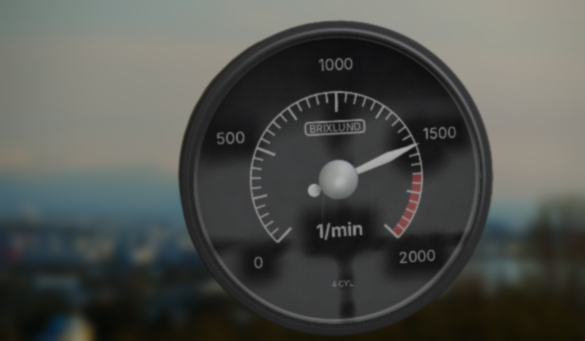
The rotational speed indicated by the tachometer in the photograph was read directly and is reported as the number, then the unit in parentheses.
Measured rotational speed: 1500 (rpm)
